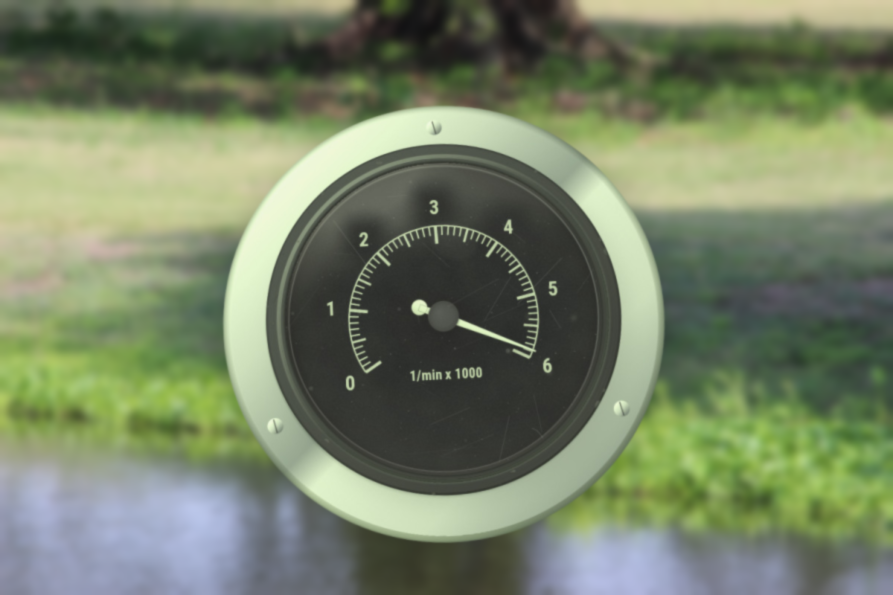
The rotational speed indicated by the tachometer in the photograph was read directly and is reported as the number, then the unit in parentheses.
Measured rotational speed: 5900 (rpm)
